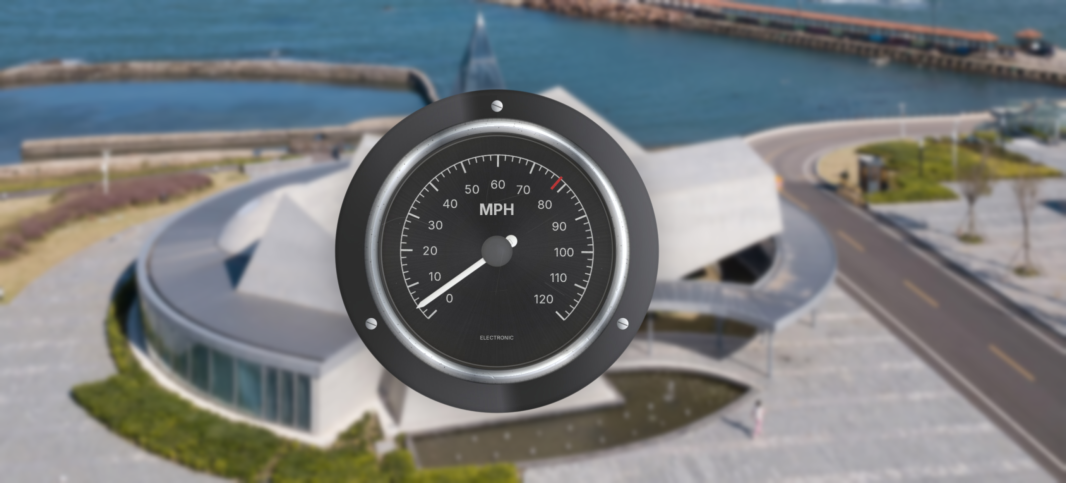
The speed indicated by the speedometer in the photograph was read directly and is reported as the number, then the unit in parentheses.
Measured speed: 4 (mph)
